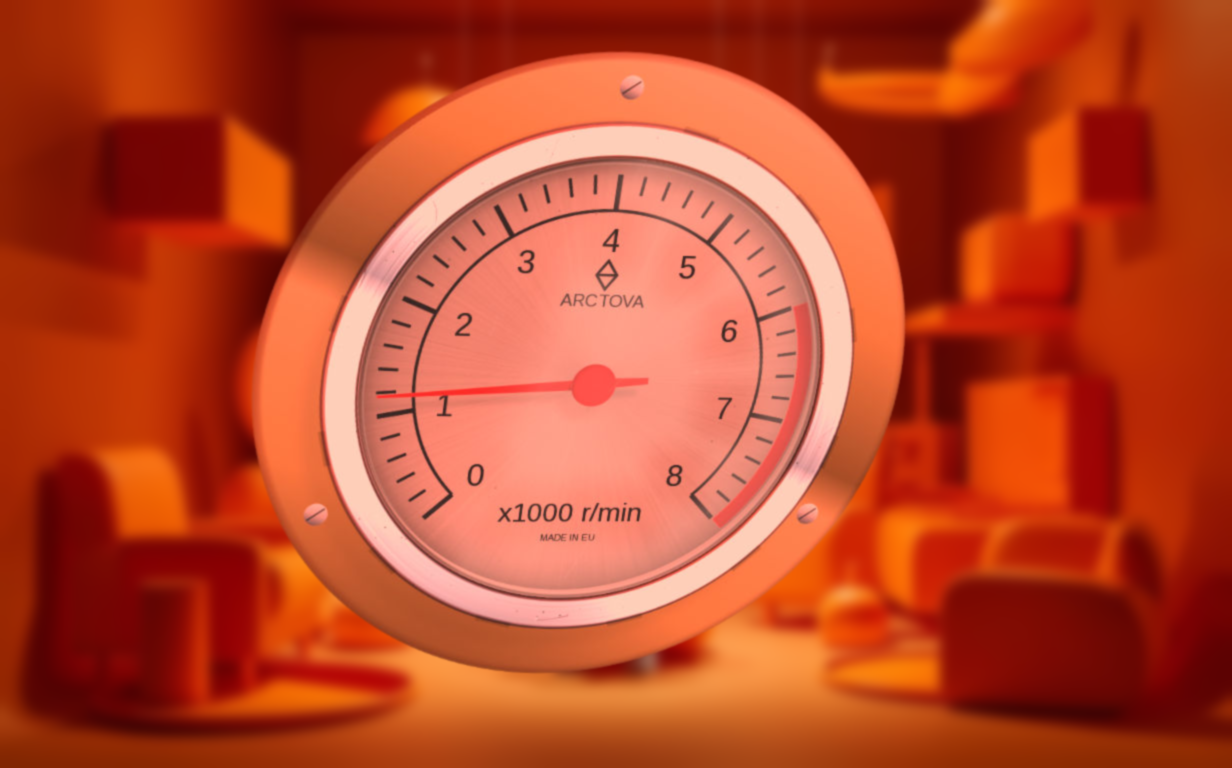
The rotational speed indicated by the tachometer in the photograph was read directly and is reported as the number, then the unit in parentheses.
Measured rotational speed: 1200 (rpm)
